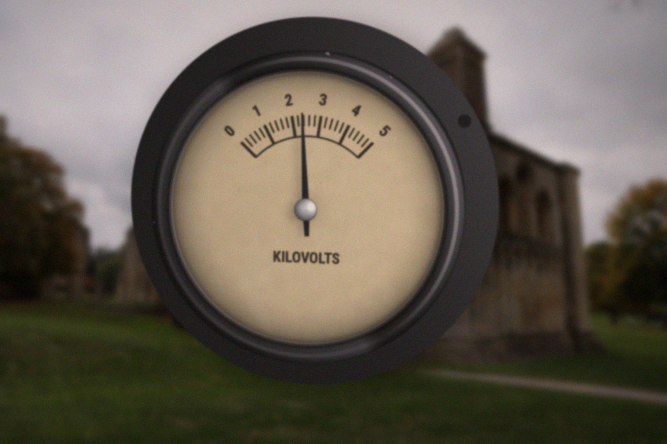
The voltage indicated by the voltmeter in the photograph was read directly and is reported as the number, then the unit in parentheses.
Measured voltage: 2.4 (kV)
